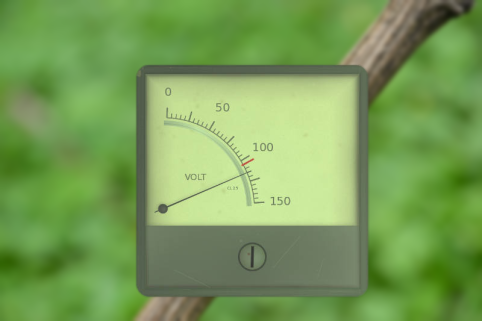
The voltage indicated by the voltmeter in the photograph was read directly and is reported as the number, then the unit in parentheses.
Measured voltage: 115 (V)
